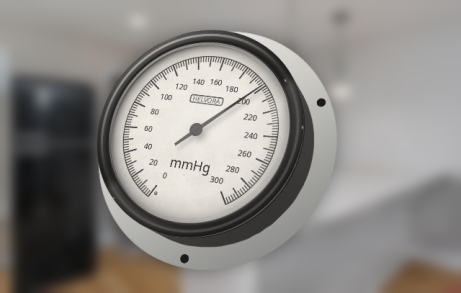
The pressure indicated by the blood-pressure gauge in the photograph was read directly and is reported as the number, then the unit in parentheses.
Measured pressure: 200 (mmHg)
